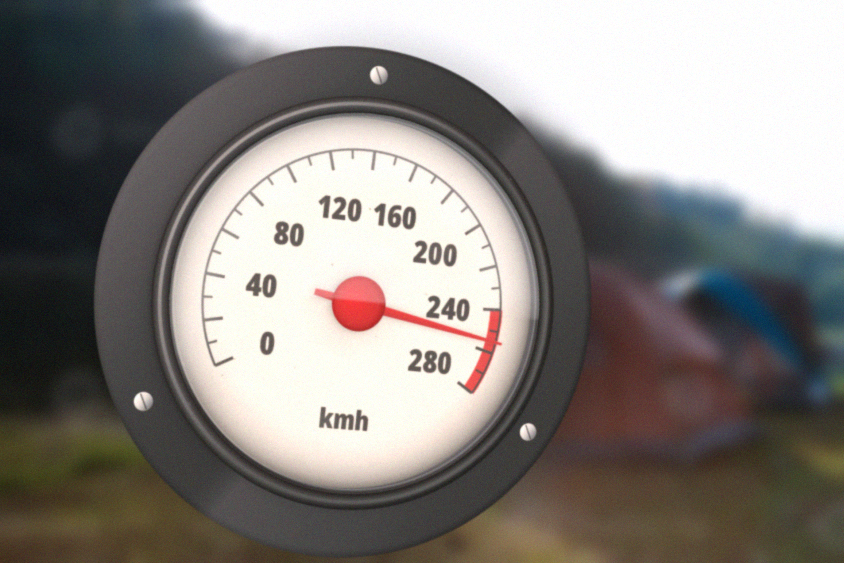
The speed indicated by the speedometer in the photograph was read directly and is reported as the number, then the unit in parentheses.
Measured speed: 255 (km/h)
